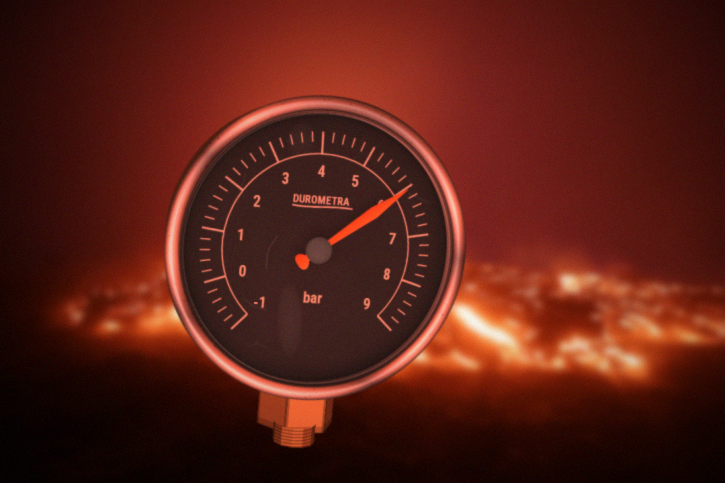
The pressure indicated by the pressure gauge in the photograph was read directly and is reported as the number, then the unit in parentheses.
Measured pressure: 6 (bar)
